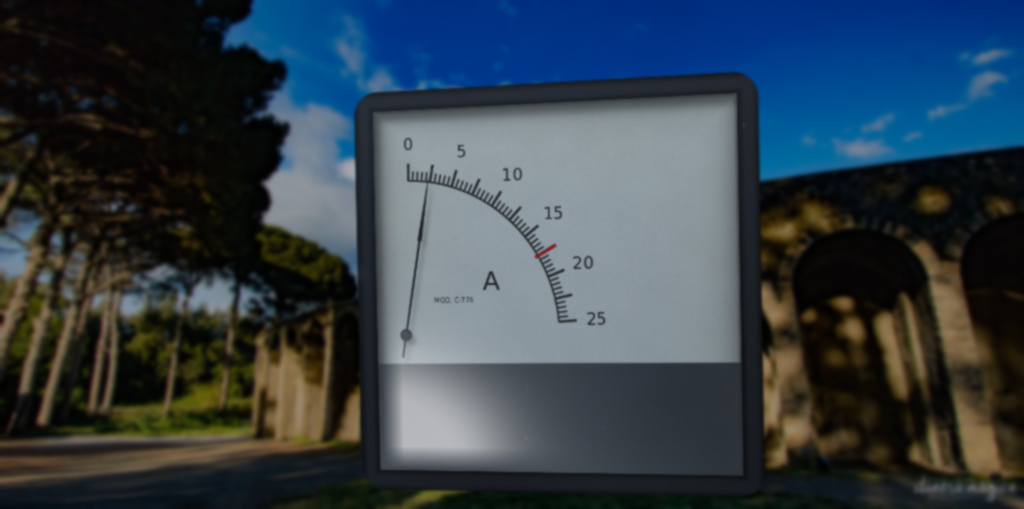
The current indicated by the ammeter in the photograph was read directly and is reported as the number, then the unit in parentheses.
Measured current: 2.5 (A)
